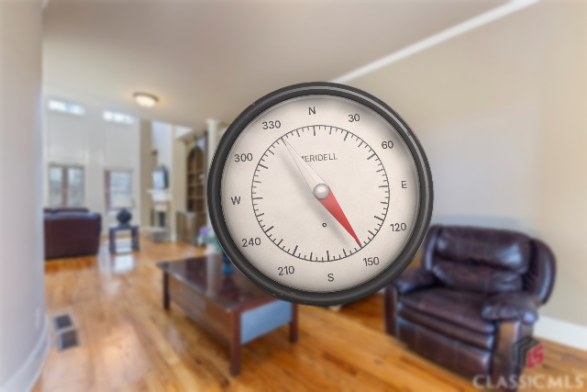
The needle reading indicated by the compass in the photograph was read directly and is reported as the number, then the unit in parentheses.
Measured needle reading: 150 (°)
